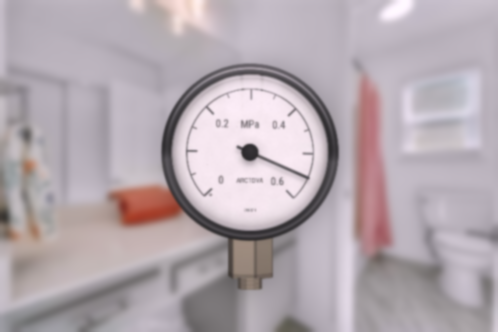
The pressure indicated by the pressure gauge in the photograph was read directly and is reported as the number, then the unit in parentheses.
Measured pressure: 0.55 (MPa)
